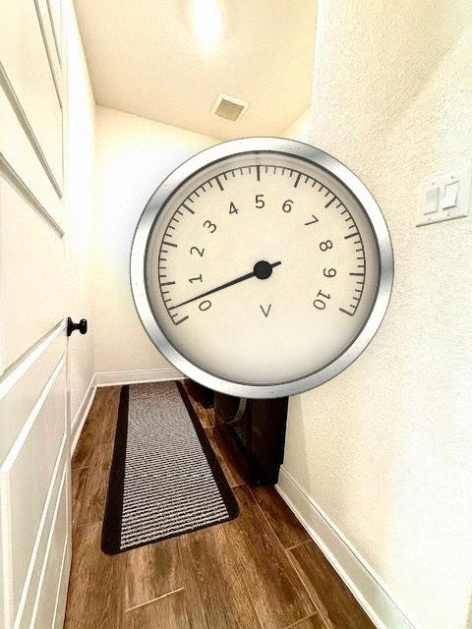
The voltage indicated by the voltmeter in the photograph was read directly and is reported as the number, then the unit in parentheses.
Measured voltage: 0.4 (V)
